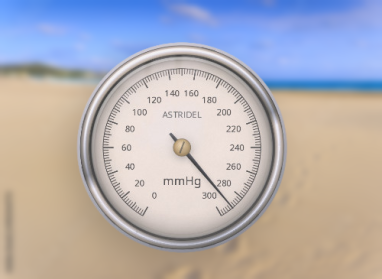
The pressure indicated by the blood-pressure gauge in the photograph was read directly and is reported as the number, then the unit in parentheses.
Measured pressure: 290 (mmHg)
